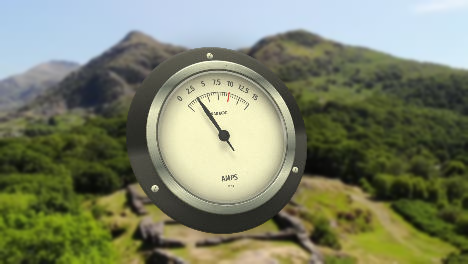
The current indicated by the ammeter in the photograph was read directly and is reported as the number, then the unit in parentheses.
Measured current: 2.5 (A)
